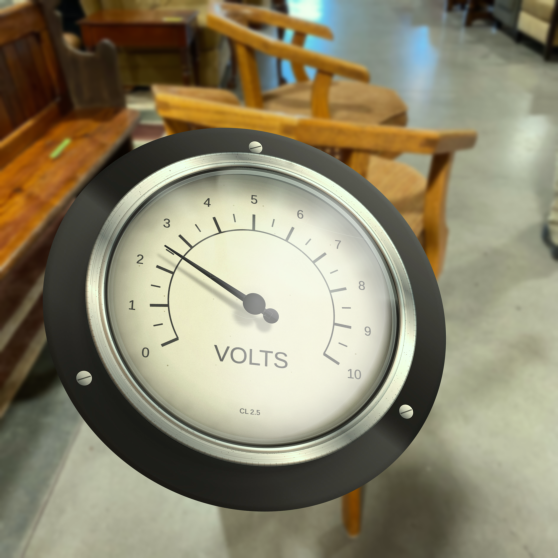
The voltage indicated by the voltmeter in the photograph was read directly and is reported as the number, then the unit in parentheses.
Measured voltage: 2.5 (V)
